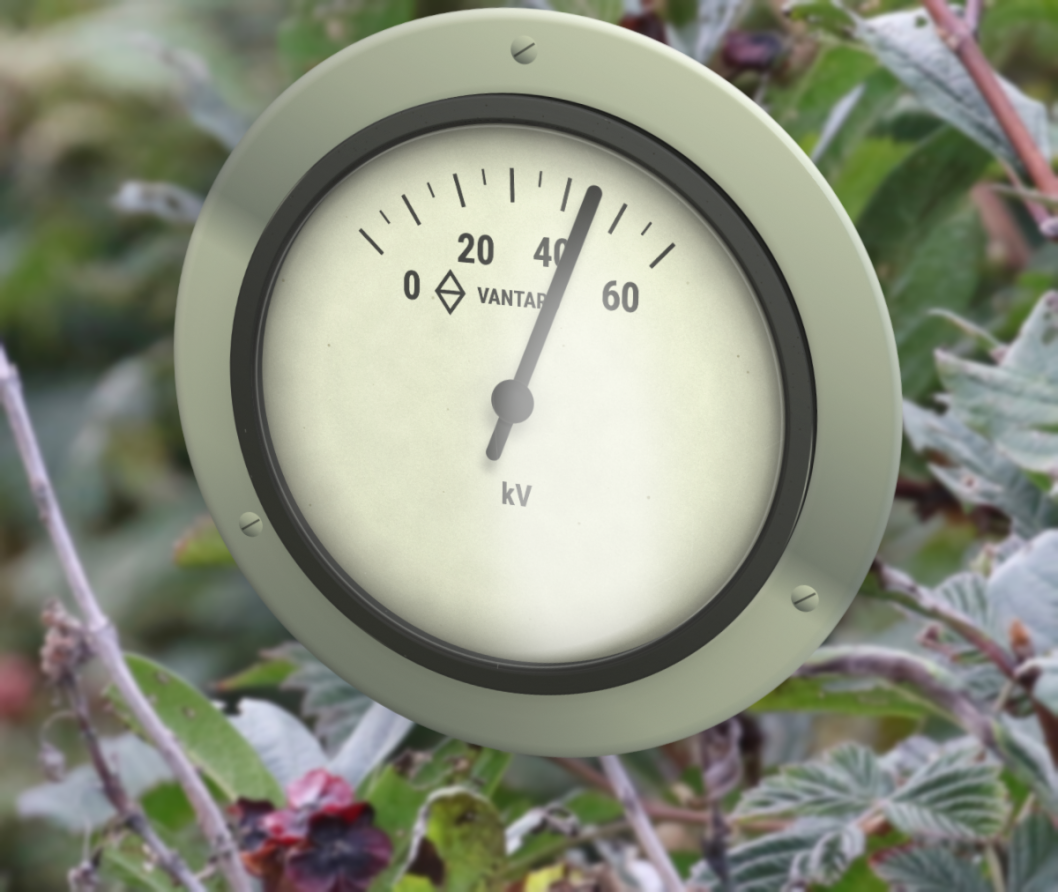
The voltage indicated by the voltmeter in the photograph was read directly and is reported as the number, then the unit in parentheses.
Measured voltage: 45 (kV)
